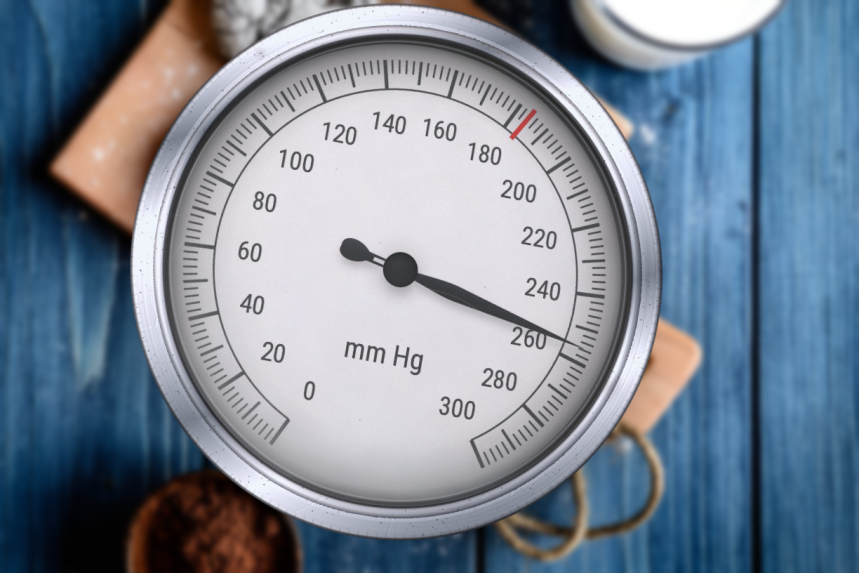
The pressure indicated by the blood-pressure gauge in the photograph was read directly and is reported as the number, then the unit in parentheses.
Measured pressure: 256 (mmHg)
